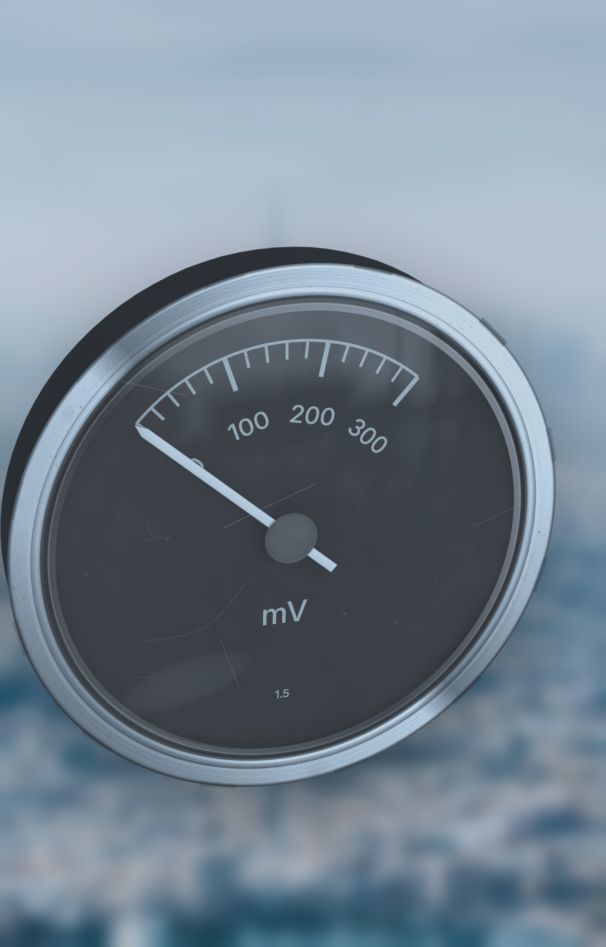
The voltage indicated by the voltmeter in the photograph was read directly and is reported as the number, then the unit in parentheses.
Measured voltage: 0 (mV)
